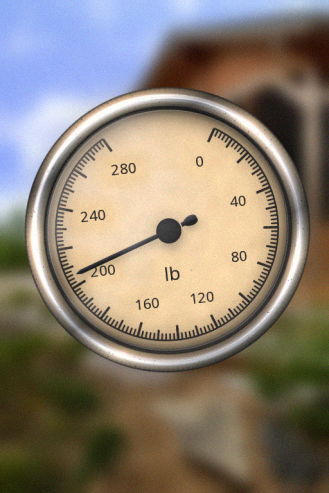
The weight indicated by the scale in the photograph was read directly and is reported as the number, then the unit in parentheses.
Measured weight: 206 (lb)
